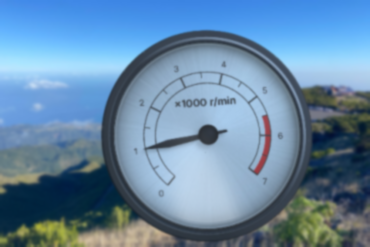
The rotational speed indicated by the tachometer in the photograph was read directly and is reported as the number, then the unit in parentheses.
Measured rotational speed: 1000 (rpm)
